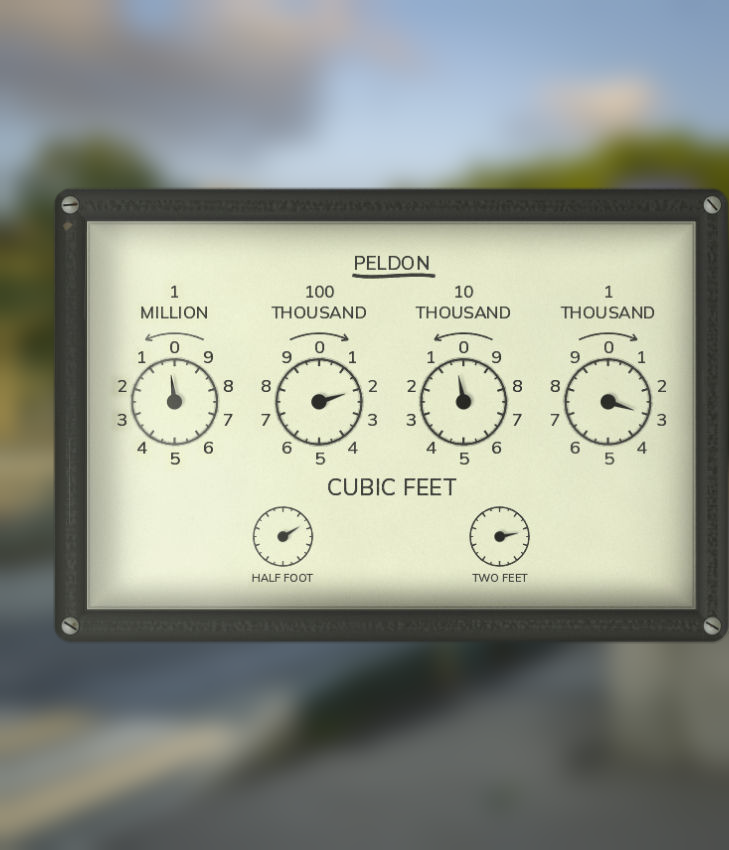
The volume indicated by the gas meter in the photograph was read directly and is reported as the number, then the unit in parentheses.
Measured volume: 20300 (ft³)
